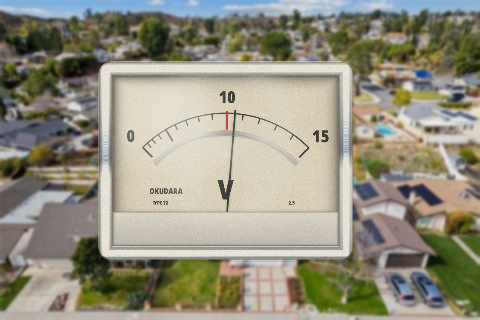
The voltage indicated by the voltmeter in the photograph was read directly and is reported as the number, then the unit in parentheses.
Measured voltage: 10.5 (V)
